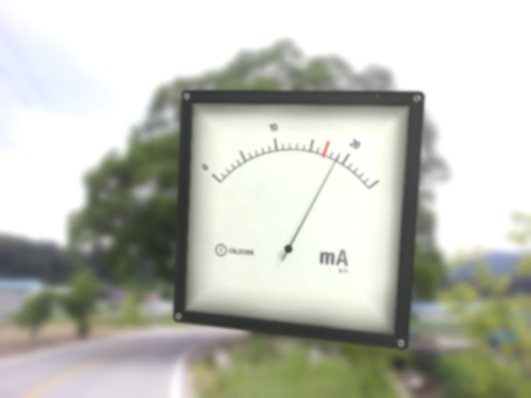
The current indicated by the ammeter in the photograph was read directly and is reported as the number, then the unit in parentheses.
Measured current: 19 (mA)
